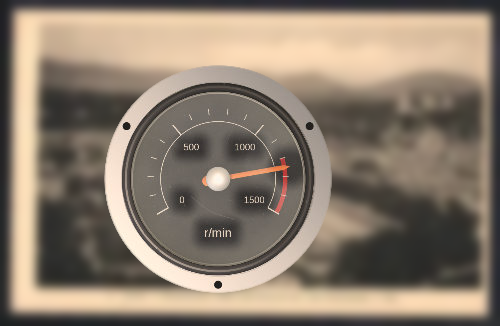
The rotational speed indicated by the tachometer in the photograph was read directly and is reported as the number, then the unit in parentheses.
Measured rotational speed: 1250 (rpm)
